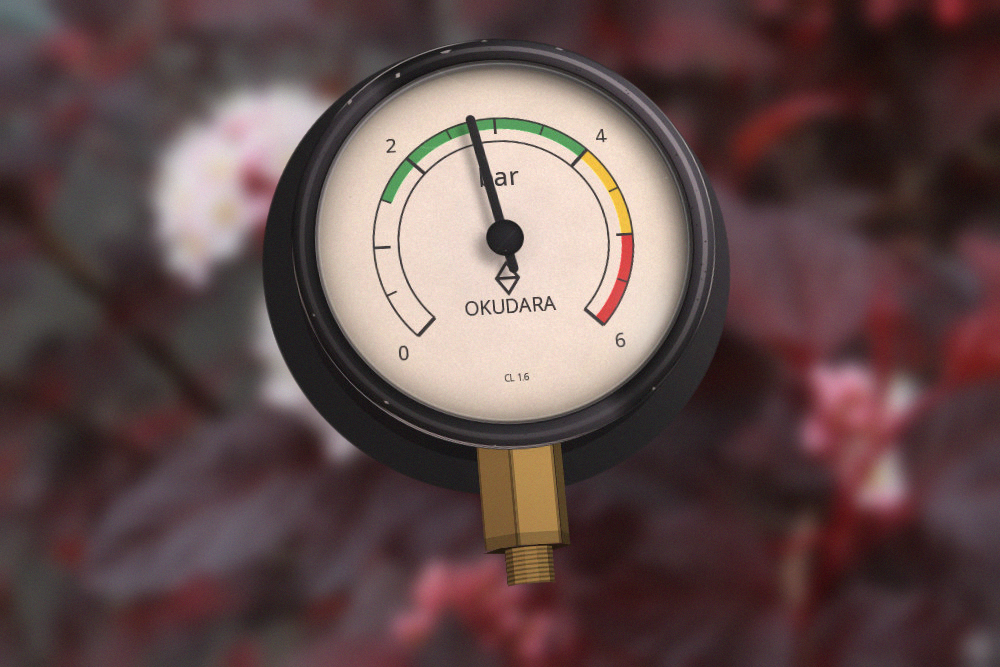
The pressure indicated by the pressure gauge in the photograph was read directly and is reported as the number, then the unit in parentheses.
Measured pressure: 2.75 (bar)
